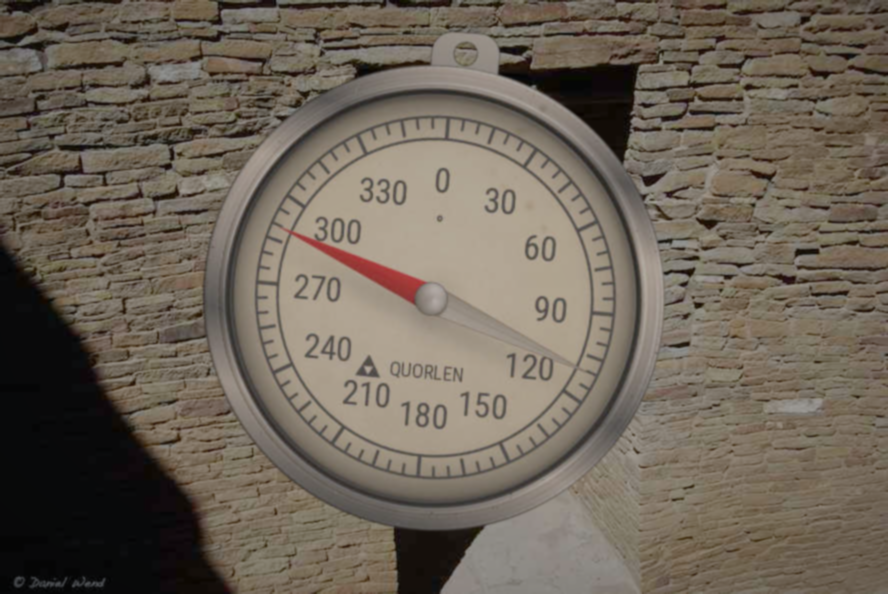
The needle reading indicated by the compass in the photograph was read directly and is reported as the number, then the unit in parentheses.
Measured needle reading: 290 (°)
